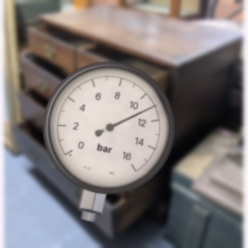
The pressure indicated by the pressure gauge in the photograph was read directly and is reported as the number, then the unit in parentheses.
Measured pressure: 11 (bar)
